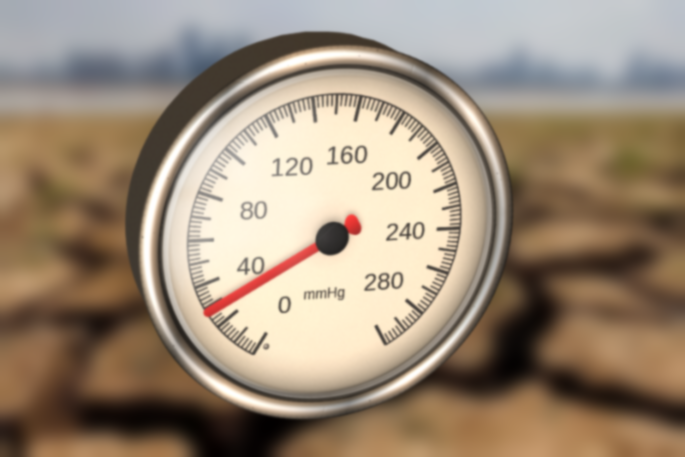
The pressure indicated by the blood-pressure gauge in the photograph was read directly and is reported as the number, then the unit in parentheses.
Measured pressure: 30 (mmHg)
